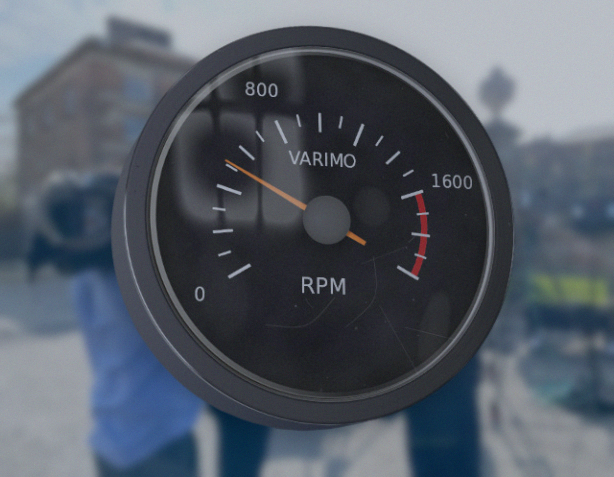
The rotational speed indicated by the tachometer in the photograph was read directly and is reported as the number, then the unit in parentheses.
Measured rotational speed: 500 (rpm)
